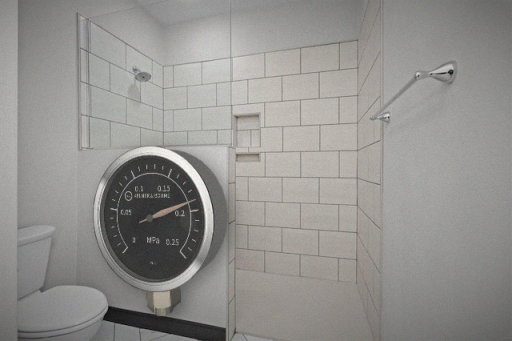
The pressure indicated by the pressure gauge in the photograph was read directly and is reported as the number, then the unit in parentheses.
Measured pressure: 0.19 (MPa)
